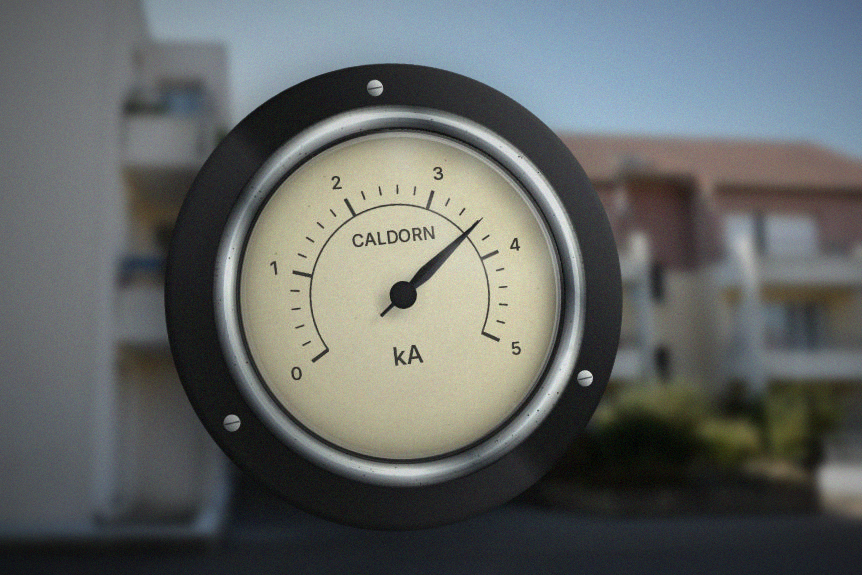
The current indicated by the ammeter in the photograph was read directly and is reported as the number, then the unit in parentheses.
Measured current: 3.6 (kA)
